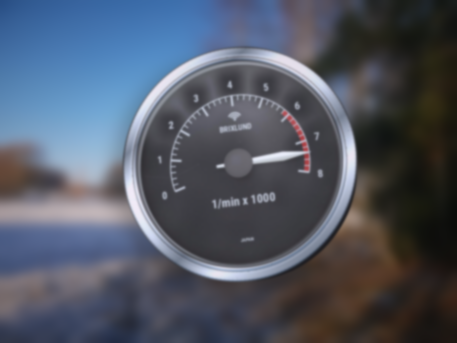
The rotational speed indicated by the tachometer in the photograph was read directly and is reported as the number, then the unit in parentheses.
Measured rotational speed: 7400 (rpm)
